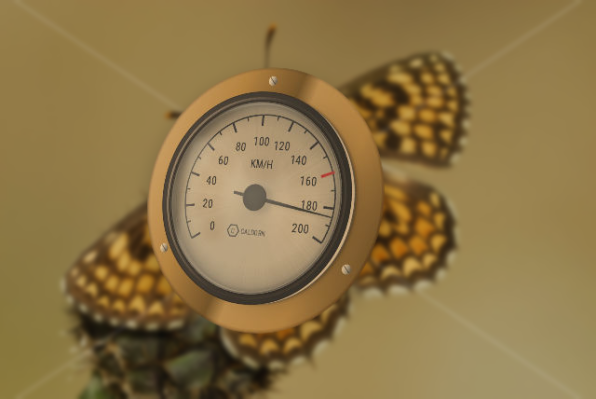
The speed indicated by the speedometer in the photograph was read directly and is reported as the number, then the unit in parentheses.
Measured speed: 185 (km/h)
